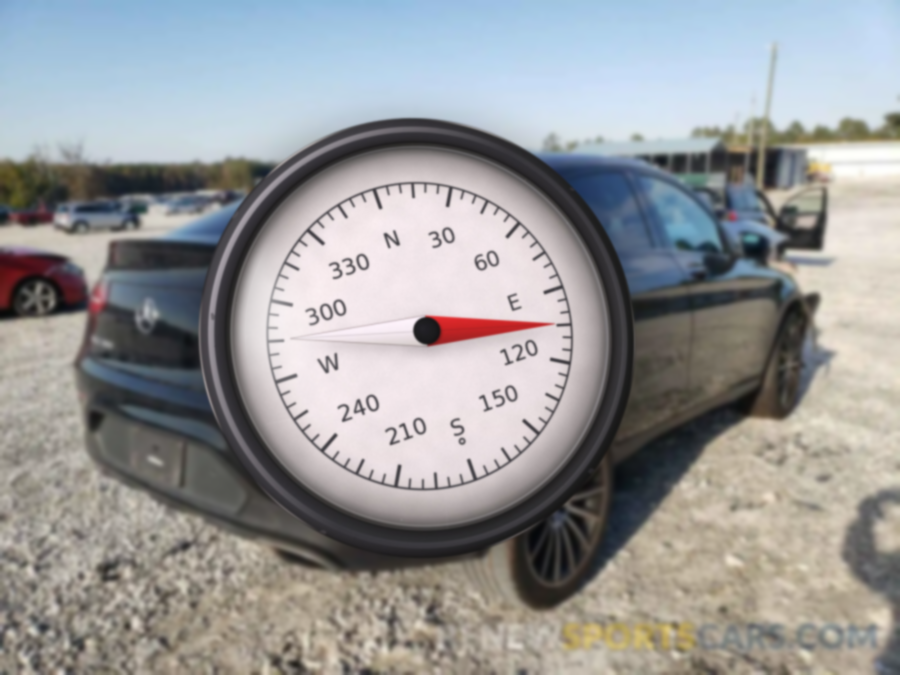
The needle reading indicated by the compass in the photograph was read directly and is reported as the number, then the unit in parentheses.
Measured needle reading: 105 (°)
